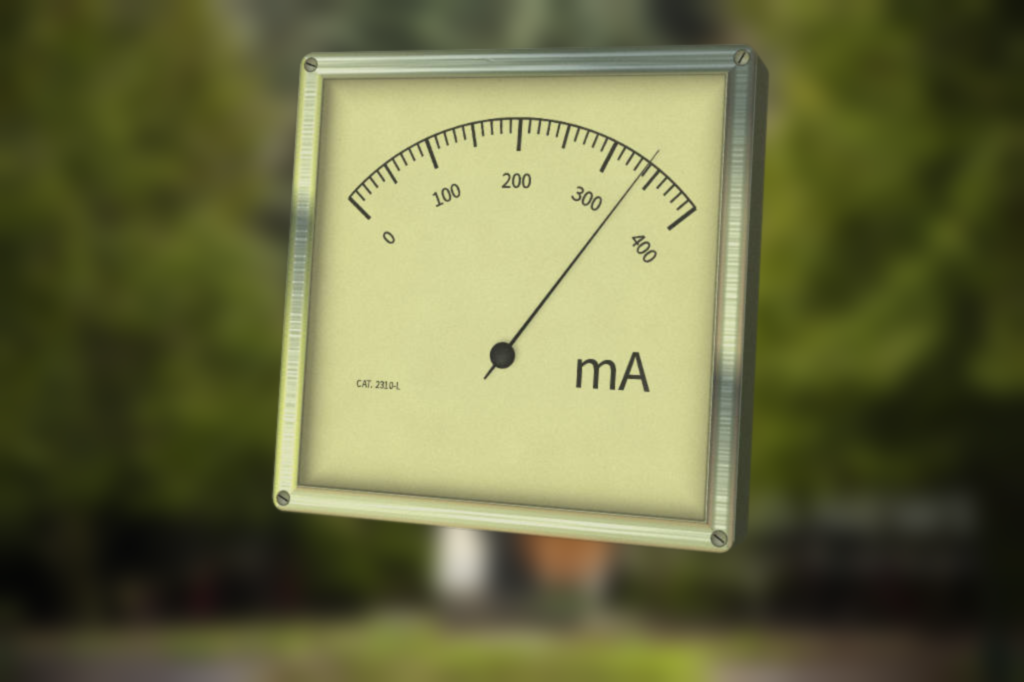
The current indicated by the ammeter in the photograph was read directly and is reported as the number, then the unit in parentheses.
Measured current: 340 (mA)
